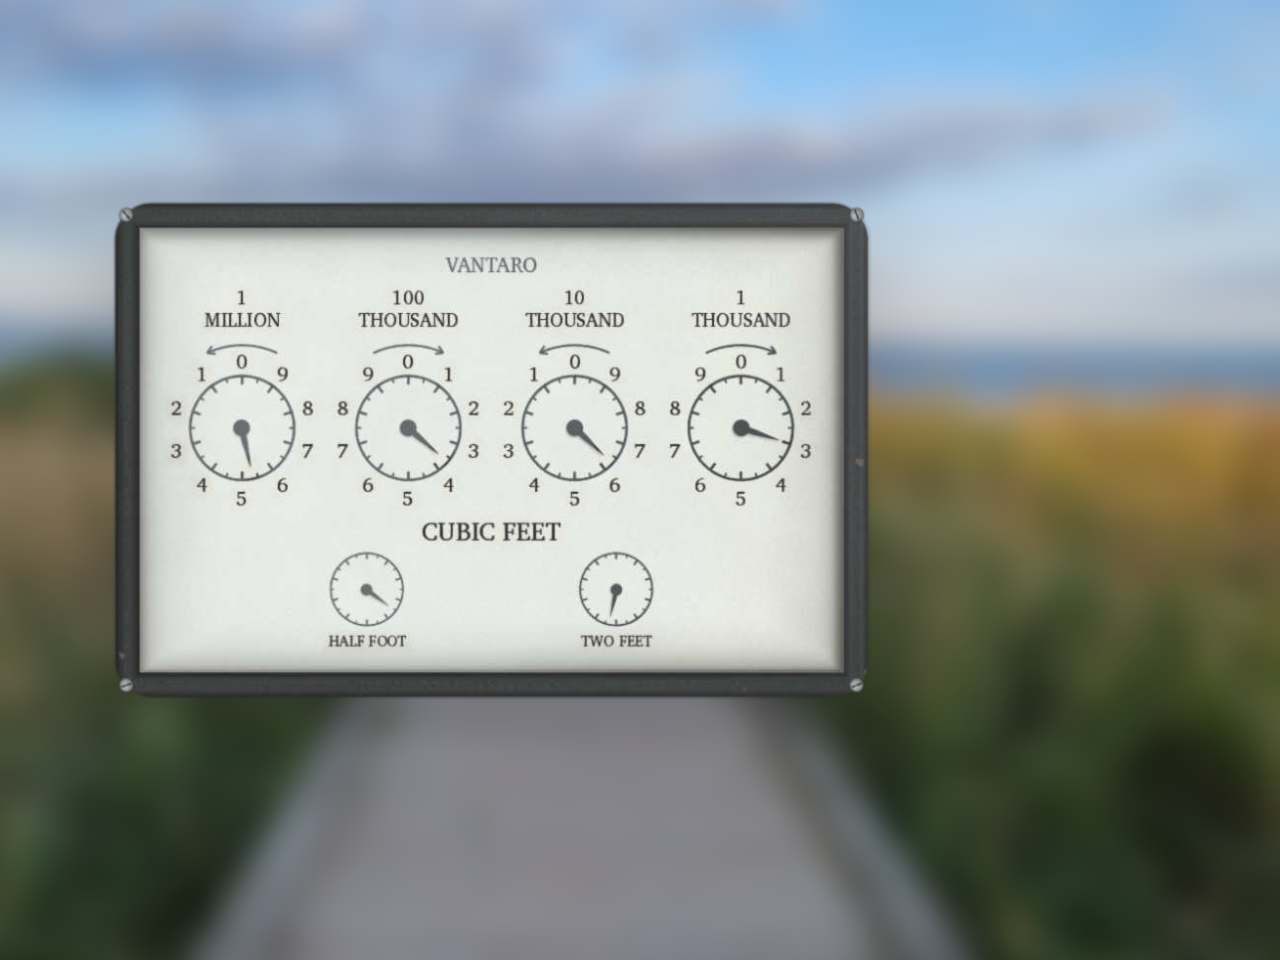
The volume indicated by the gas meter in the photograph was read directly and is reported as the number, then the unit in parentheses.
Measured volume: 536300 (ft³)
